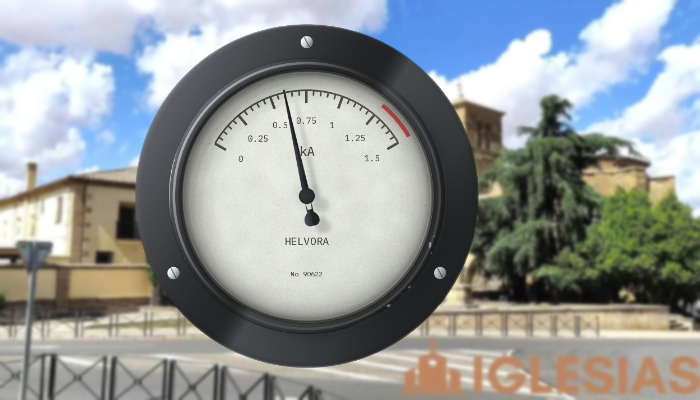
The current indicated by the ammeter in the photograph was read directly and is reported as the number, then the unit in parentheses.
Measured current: 0.6 (kA)
